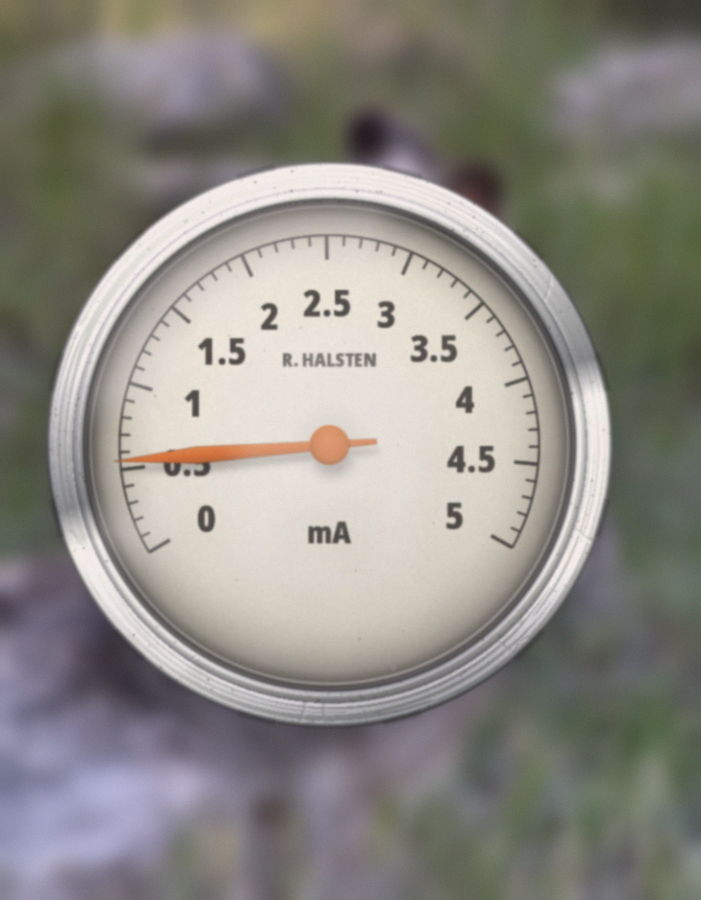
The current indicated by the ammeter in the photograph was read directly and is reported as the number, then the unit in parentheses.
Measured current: 0.55 (mA)
